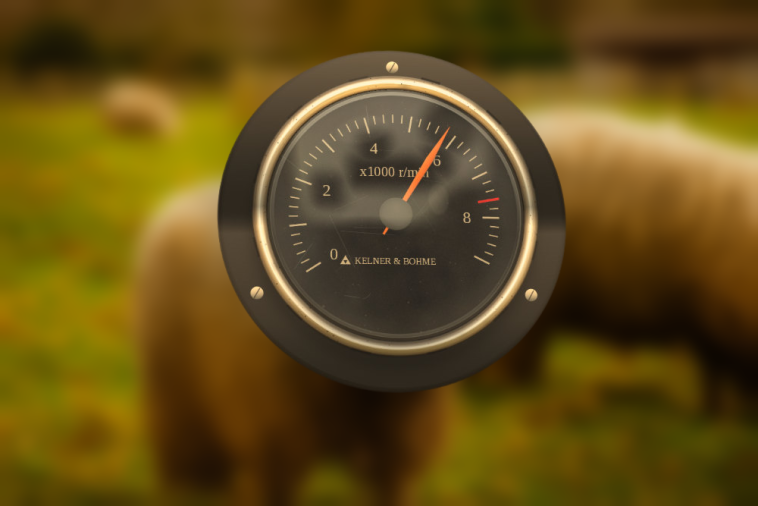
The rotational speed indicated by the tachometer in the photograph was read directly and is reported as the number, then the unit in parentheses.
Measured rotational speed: 5800 (rpm)
